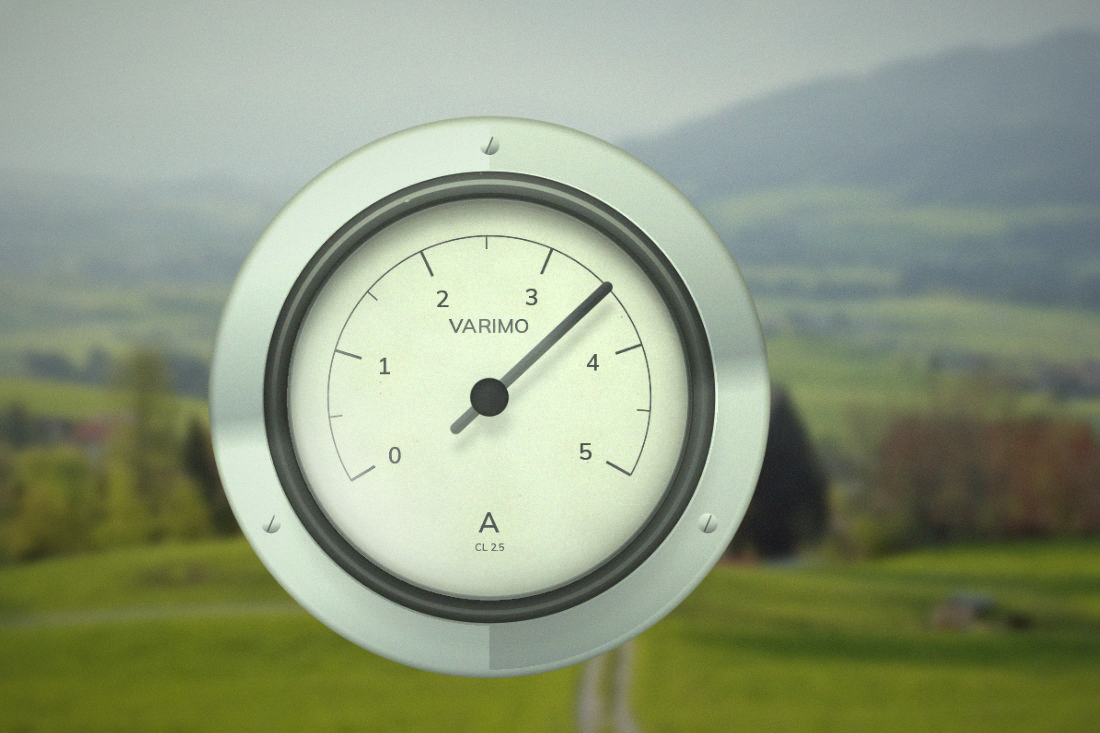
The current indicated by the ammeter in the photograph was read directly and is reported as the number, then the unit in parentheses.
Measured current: 3.5 (A)
